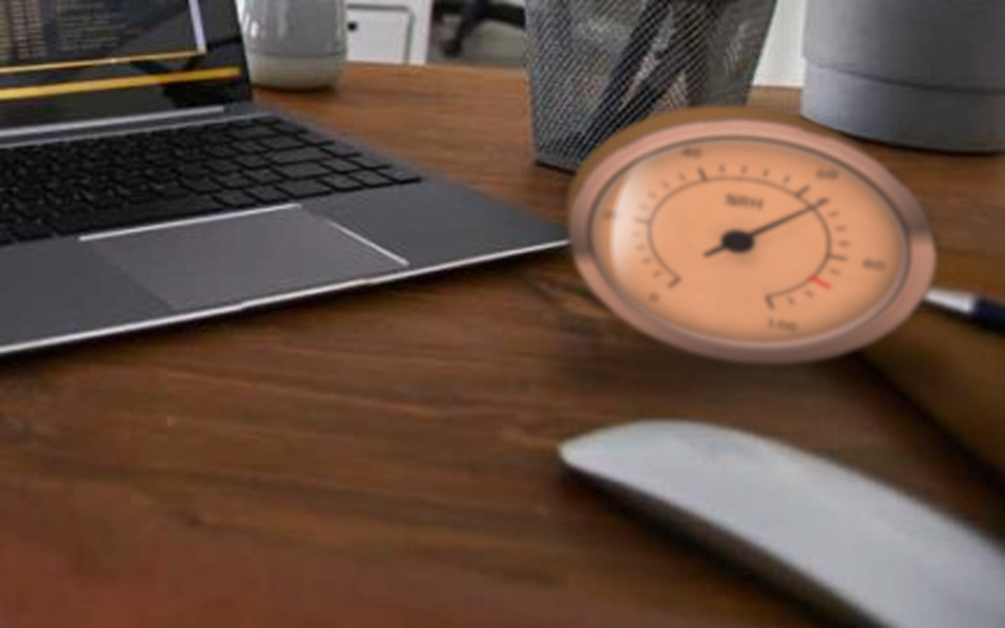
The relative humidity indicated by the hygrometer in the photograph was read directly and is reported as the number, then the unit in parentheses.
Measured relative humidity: 64 (%)
